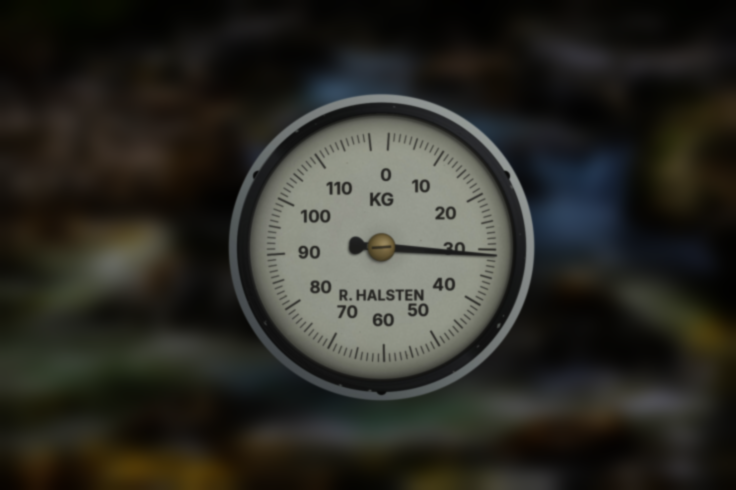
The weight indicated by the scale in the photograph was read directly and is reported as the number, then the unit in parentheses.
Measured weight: 31 (kg)
